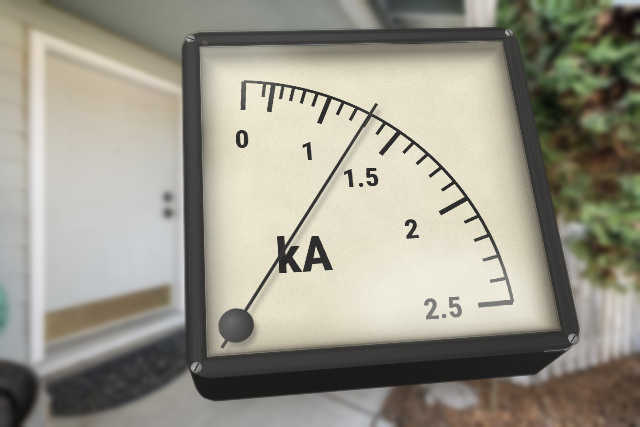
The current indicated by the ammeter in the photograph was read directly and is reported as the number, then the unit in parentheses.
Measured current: 1.3 (kA)
